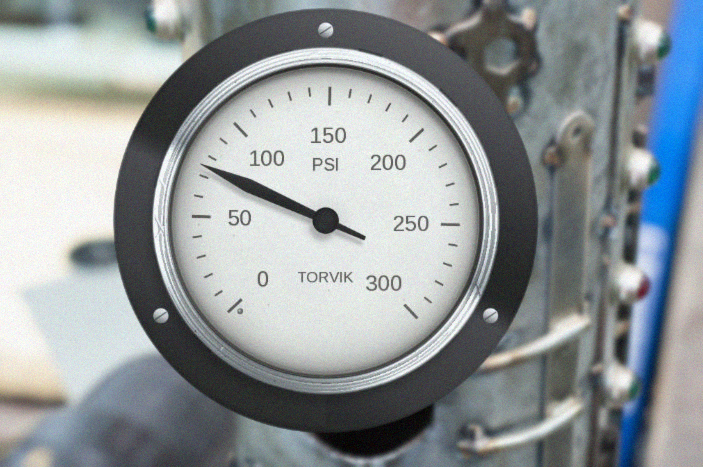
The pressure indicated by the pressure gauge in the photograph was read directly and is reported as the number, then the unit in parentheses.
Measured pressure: 75 (psi)
